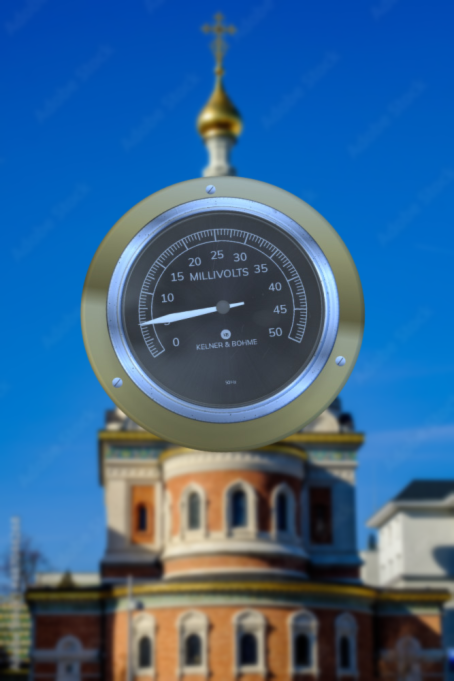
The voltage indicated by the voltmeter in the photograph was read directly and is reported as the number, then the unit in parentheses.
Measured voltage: 5 (mV)
